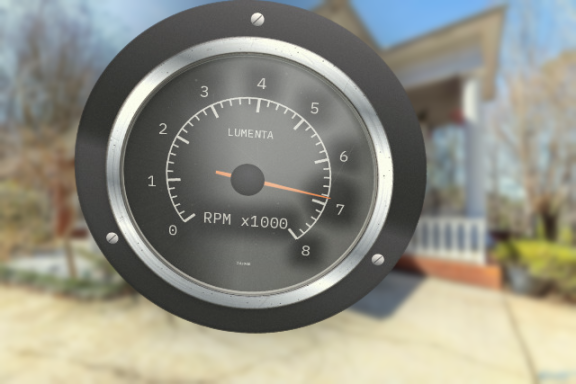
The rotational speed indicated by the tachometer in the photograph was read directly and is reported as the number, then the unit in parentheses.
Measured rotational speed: 6800 (rpm)
